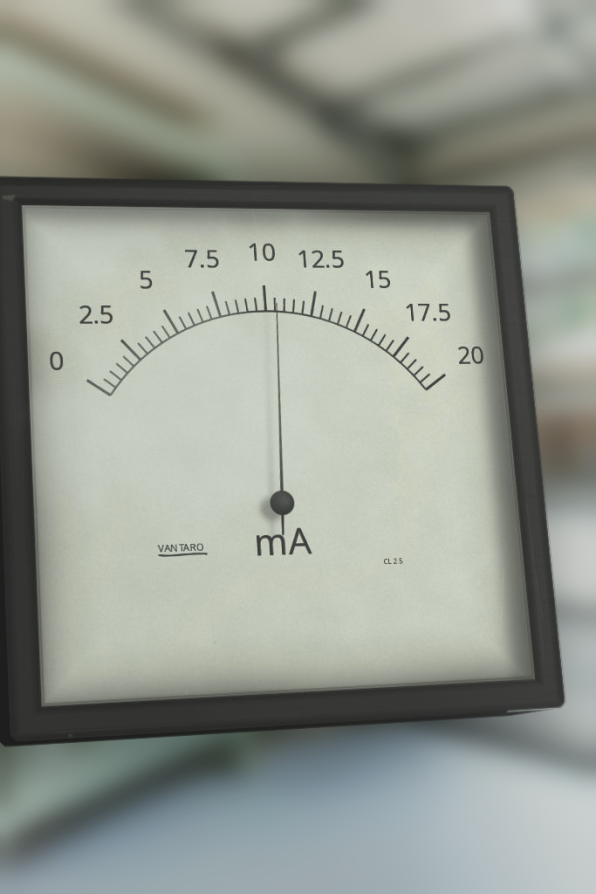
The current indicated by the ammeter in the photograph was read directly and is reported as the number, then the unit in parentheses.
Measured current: 10.5 (mA)
